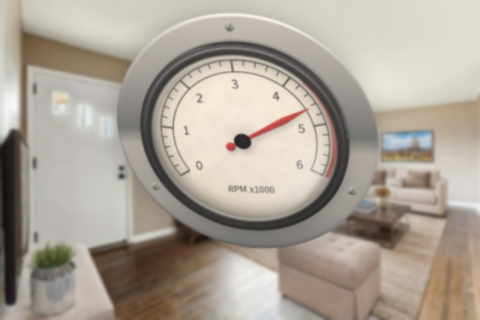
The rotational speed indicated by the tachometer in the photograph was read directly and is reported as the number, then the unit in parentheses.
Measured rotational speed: 4600 (rpm)
